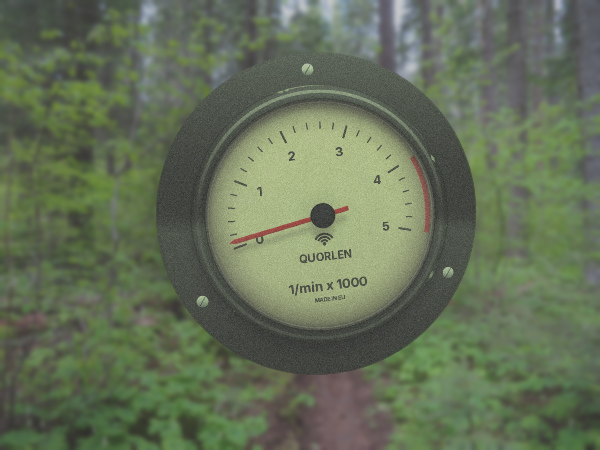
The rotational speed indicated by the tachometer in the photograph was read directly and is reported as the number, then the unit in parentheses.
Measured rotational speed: 100 (rpm)
